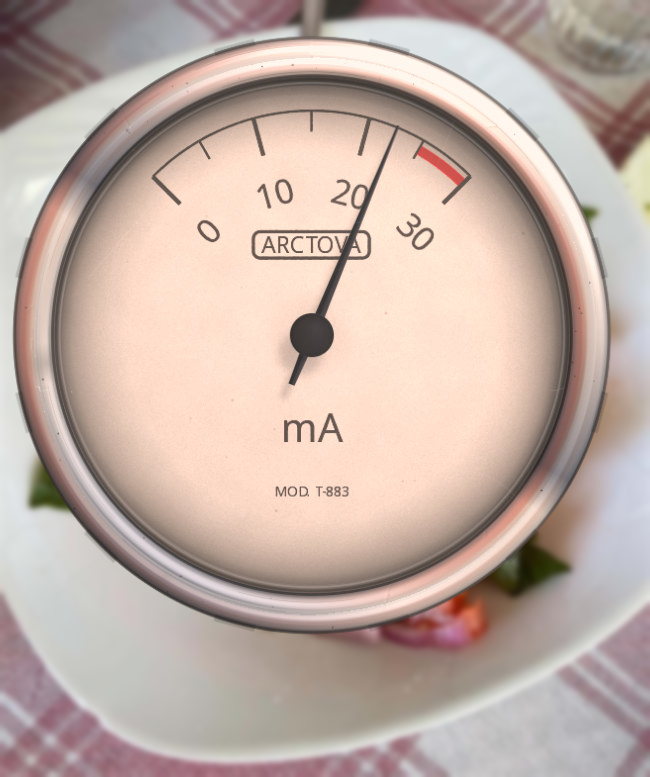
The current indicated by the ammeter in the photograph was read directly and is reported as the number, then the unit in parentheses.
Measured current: 22.5 (mA)
